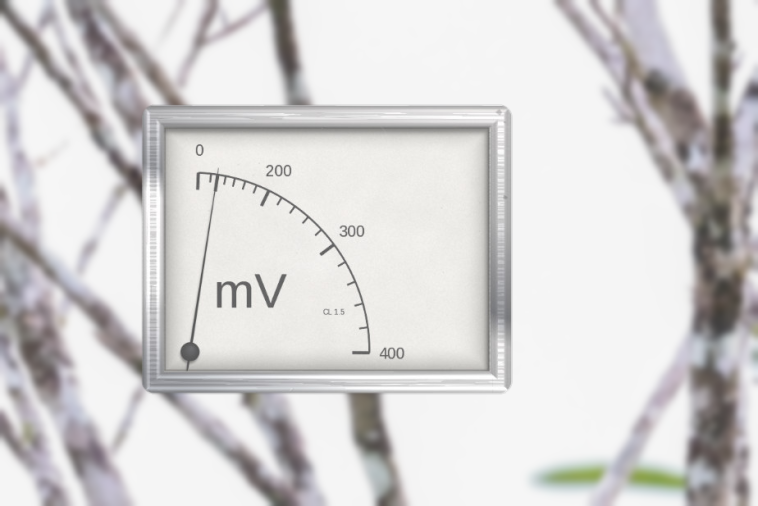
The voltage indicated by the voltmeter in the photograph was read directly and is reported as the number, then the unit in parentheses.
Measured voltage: 100 (mV)
